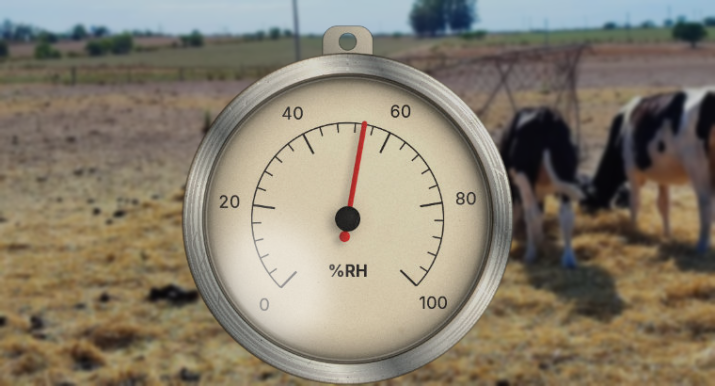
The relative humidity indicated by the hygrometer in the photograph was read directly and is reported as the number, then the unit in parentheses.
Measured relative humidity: 54 (%)
